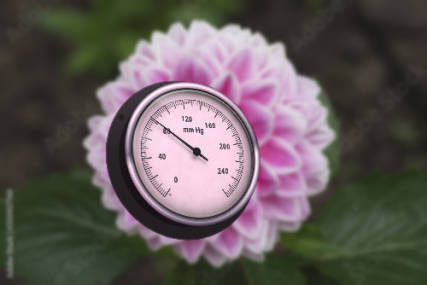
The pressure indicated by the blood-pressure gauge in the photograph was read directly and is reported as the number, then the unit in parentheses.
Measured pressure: 80 (mmHg)
